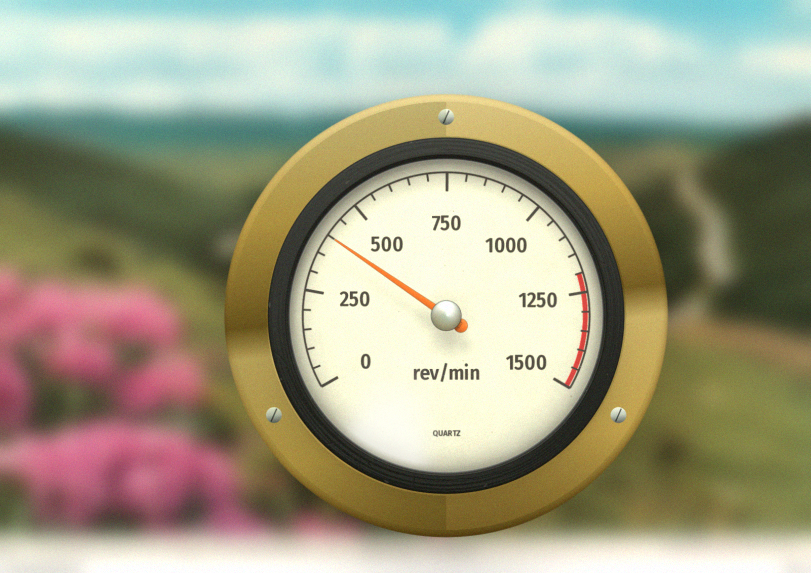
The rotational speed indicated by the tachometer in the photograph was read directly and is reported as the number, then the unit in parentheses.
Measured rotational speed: 400 (rpm)
